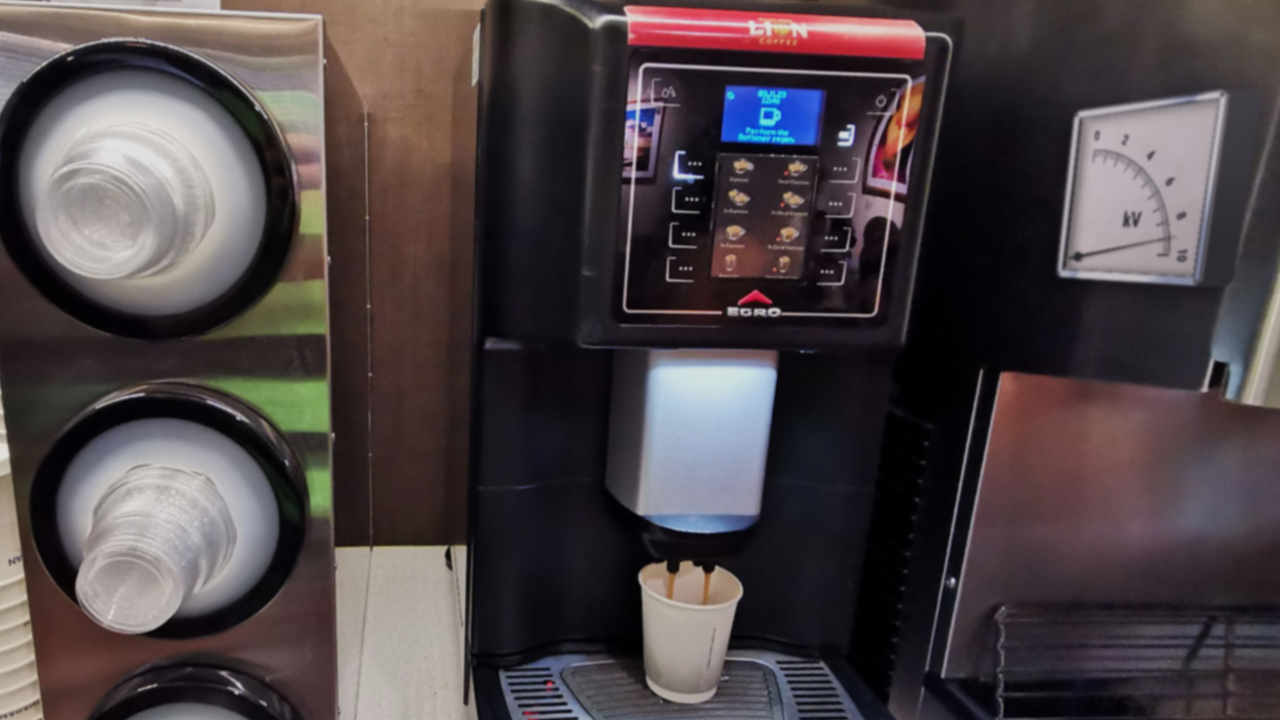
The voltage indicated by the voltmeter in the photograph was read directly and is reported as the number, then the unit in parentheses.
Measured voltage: 9 (kV)
